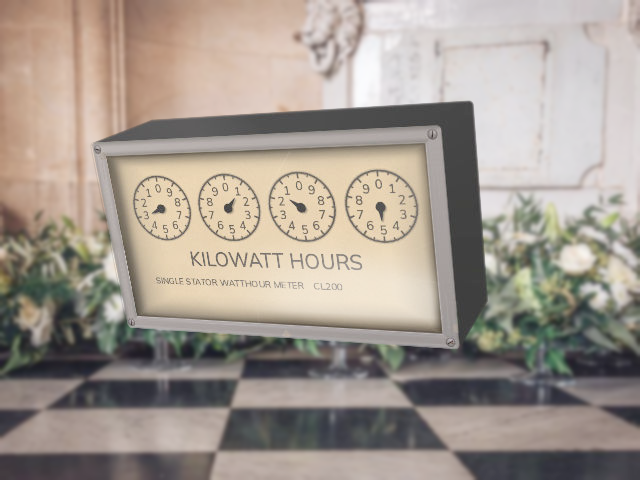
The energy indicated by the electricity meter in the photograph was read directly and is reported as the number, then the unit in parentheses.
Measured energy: 3115 (kWh)
